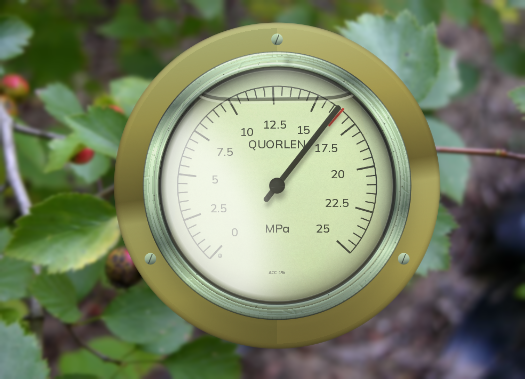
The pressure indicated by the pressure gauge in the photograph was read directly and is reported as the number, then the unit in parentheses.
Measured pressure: 16.25 (MPa)
